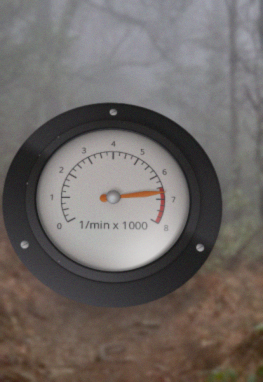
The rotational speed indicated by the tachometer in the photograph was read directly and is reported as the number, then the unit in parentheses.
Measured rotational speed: 6750 (rpm)
